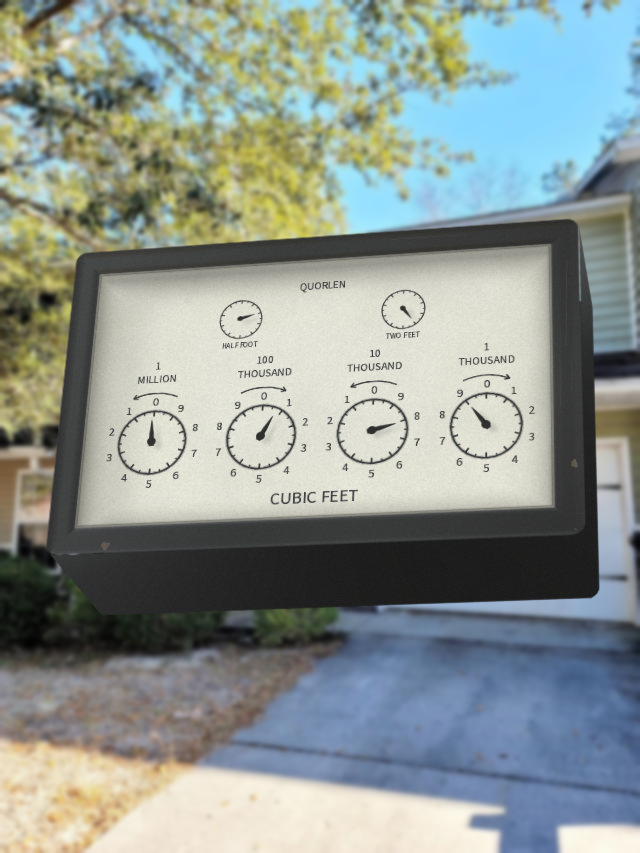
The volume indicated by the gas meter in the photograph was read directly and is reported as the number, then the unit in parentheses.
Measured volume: 7900 (ft³)
